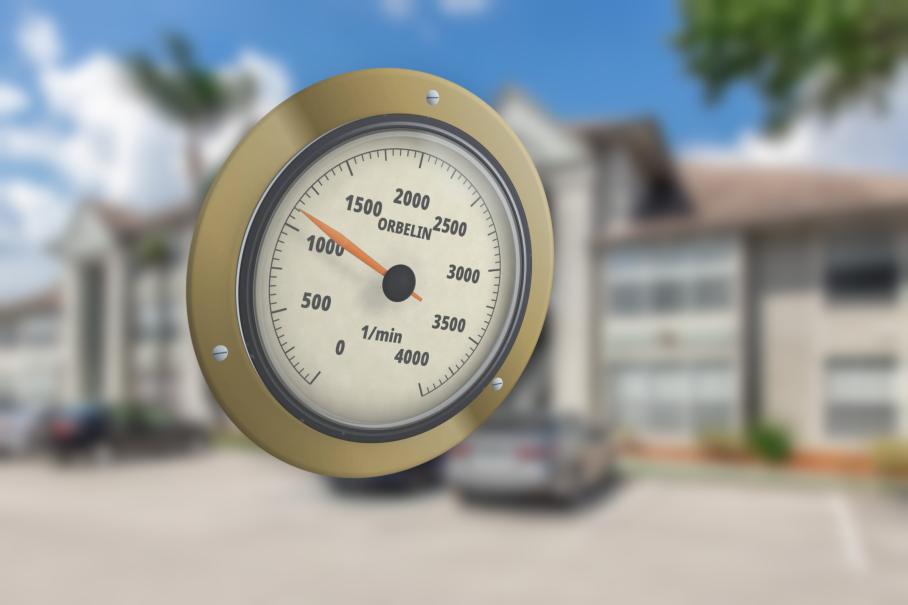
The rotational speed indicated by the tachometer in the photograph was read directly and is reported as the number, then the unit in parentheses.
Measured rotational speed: 1100 (rpm)
